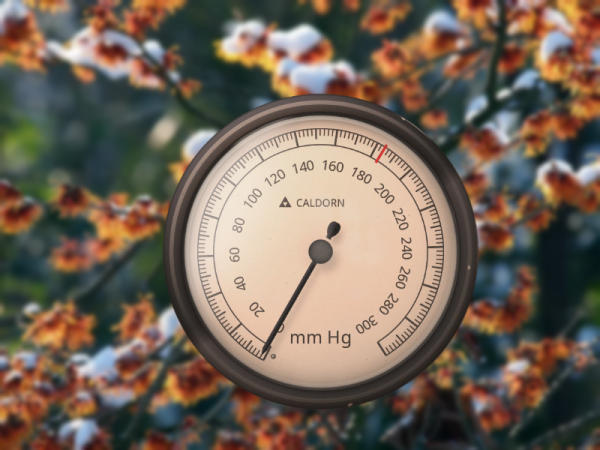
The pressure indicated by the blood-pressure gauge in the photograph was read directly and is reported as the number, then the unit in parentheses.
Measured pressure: 2 (mmHg)
